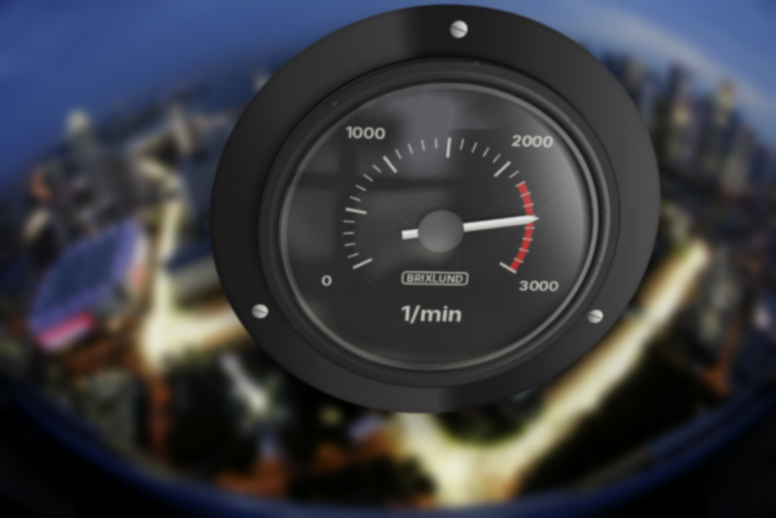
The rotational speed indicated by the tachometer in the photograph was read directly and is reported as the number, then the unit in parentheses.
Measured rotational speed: 2500 (rpm)
